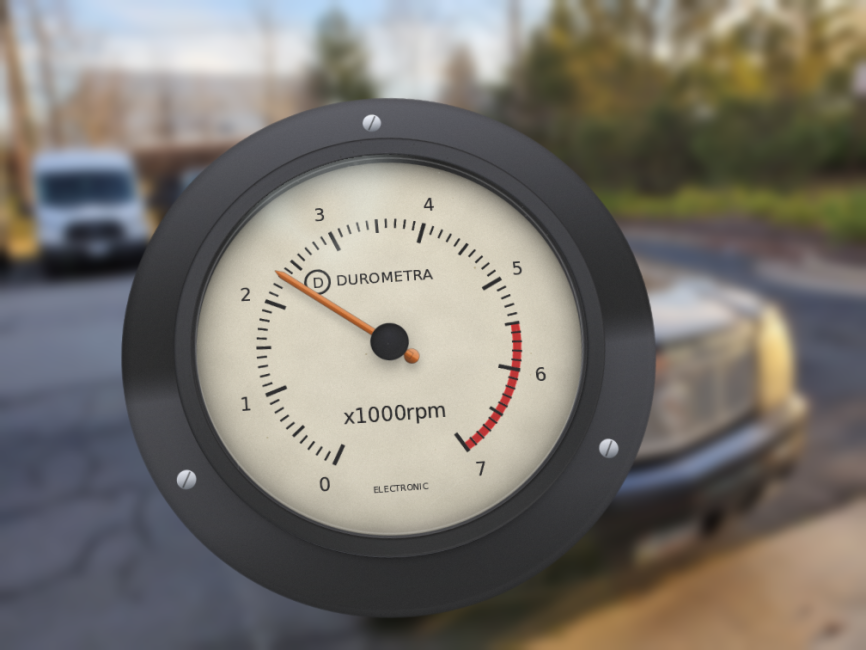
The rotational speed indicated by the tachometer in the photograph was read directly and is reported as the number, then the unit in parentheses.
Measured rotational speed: 2300 (rpm)
